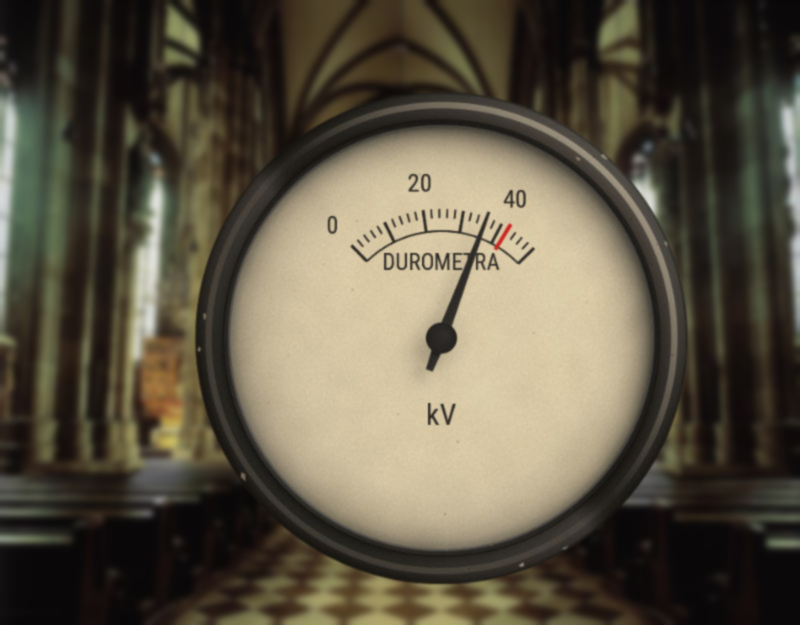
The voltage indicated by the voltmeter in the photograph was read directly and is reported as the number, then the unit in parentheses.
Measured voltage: 36 (kV)
